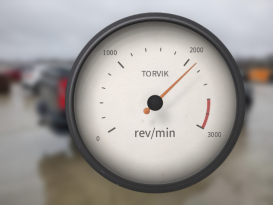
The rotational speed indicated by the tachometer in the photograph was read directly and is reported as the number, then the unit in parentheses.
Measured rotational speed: 2100 (rpm)
